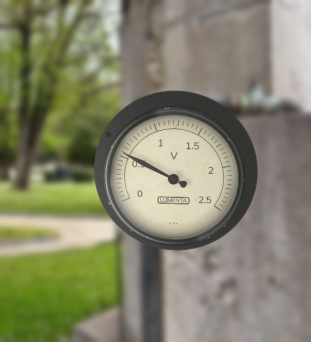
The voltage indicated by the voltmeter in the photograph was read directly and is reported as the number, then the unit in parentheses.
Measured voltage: 0.55 (V)
